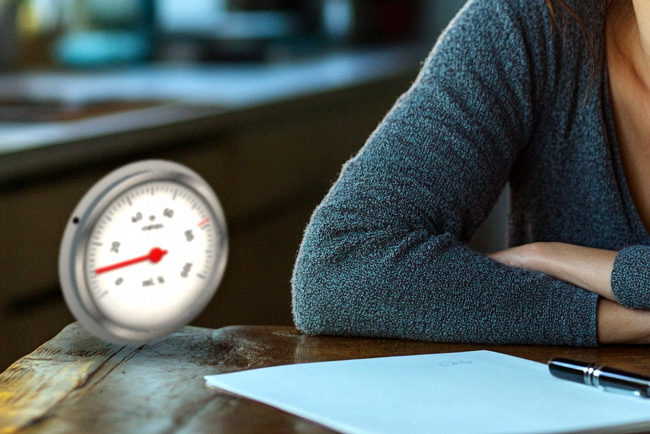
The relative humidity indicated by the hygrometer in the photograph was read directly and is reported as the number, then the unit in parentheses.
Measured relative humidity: 10 (%)
